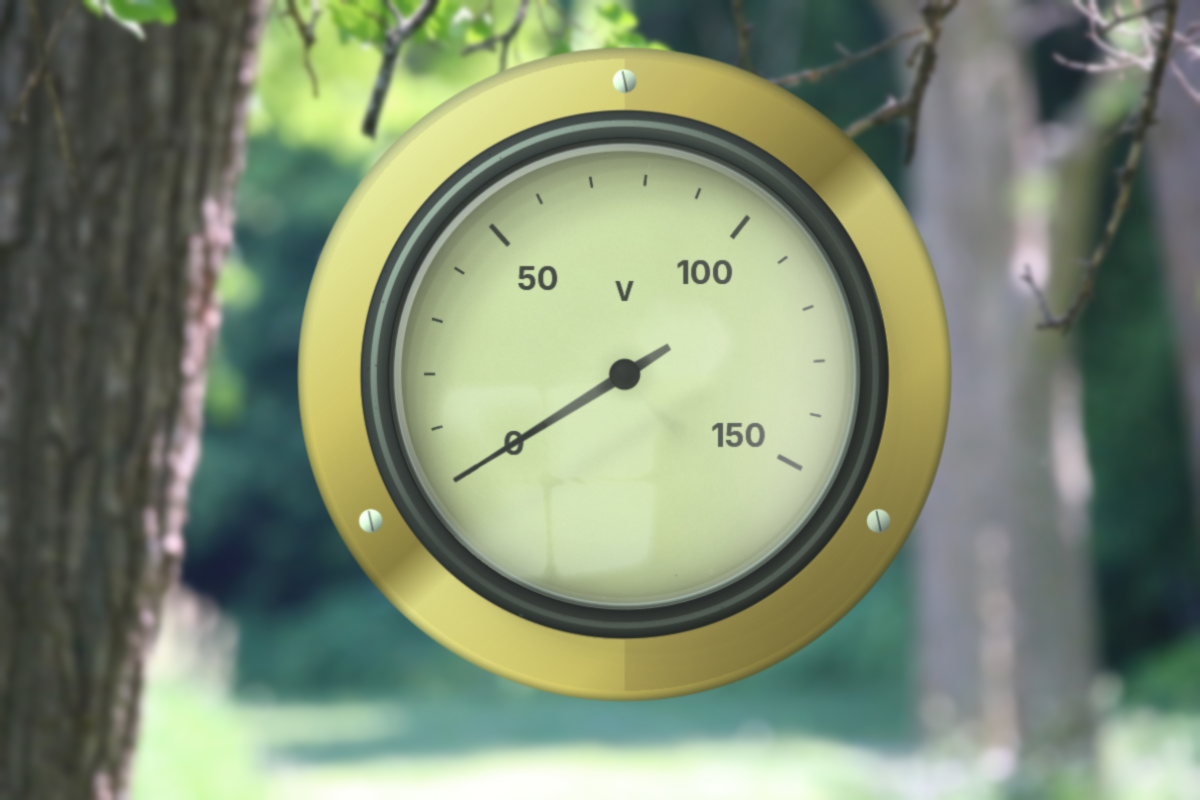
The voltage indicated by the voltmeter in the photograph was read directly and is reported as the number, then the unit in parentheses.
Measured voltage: 0 (V)
